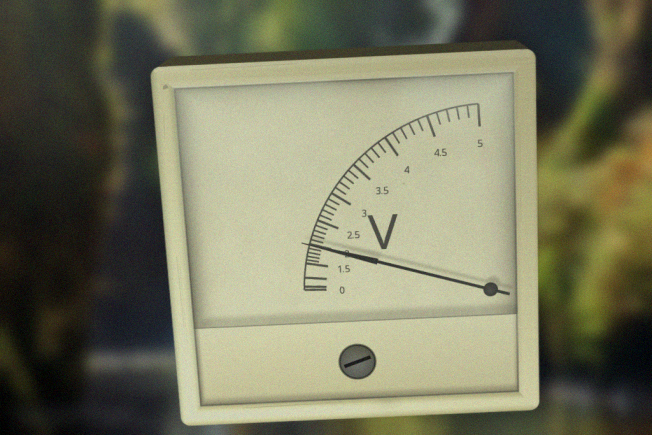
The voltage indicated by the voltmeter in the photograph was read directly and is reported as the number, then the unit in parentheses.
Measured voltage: 2 (V)
